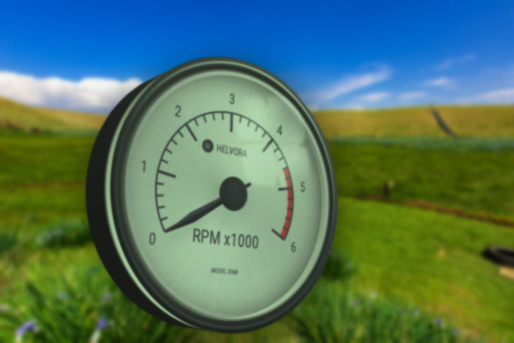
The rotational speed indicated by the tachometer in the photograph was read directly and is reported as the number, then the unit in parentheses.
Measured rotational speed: 0 (rpm)
